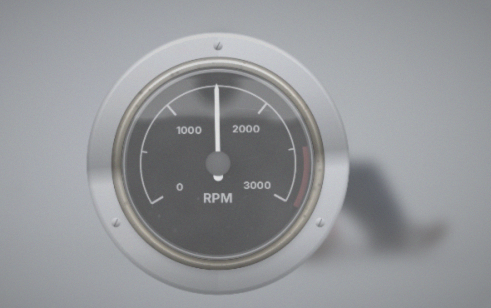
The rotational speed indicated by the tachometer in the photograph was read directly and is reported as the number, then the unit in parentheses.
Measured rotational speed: 1500 (rpm)
